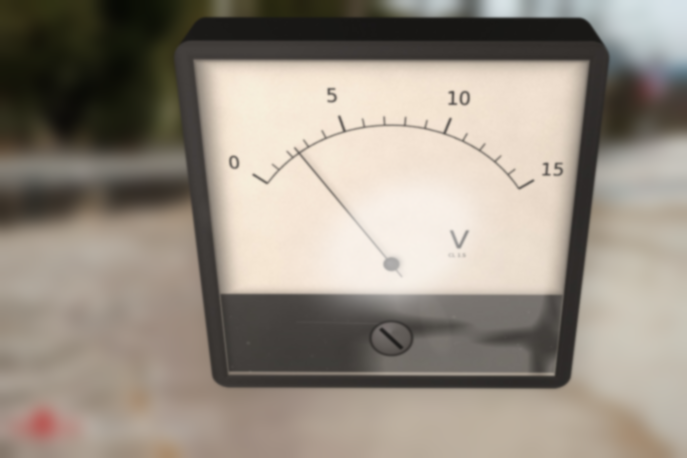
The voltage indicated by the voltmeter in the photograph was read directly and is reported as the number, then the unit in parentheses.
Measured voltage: 2.5 (V)
